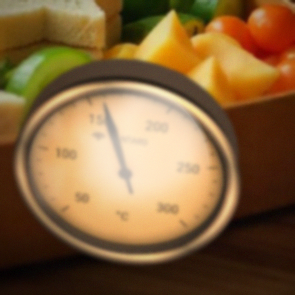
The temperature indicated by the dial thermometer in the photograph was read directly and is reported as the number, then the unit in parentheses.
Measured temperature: 160 (°C)
